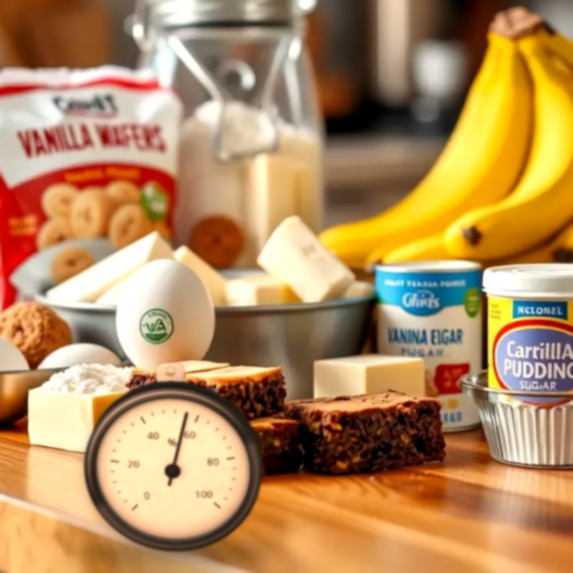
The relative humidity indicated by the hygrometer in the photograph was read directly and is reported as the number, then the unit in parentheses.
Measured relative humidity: 56 (%)
